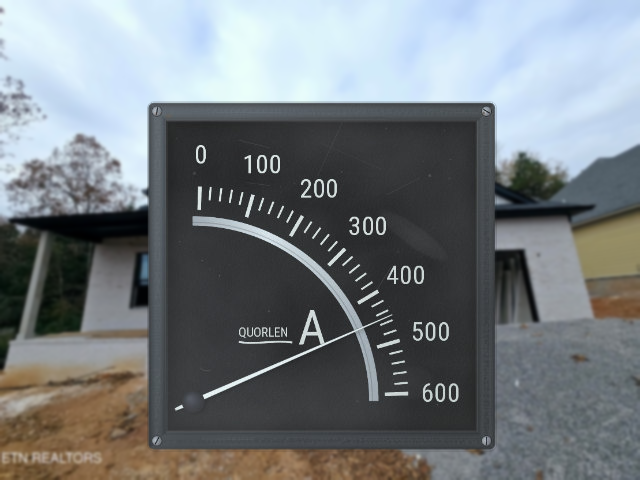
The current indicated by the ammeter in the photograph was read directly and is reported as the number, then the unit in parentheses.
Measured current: 450 (A)
